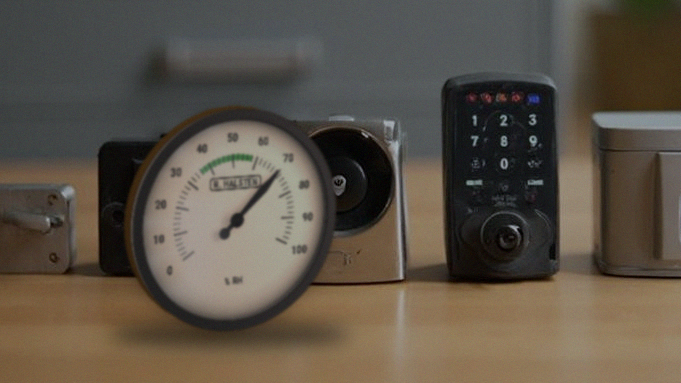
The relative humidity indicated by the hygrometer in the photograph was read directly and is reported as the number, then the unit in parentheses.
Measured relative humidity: 70 (%)
